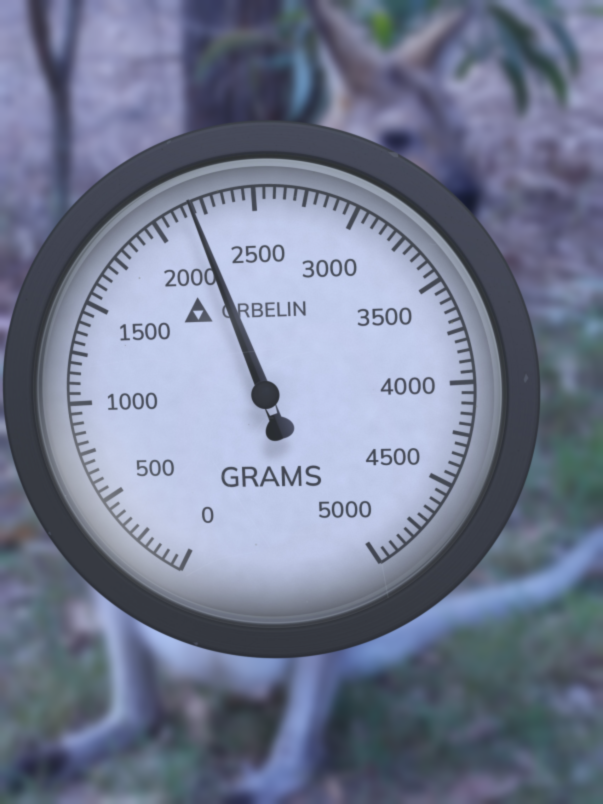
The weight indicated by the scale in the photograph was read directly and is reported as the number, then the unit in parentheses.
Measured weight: 2200 (g)
